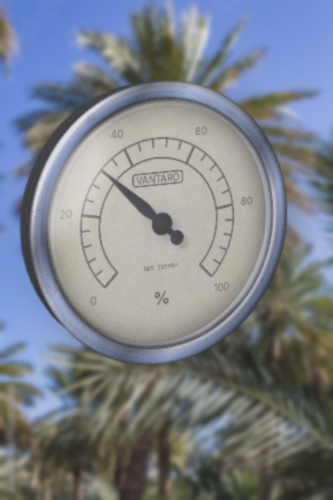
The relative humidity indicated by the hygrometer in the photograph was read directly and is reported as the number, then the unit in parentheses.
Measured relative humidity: 32 (%)
